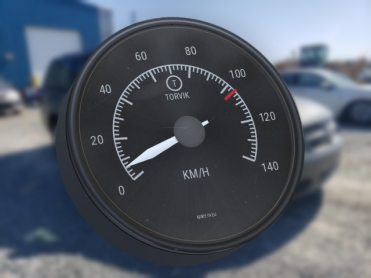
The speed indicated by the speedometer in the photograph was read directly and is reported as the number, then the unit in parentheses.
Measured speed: 6 (km/h)
